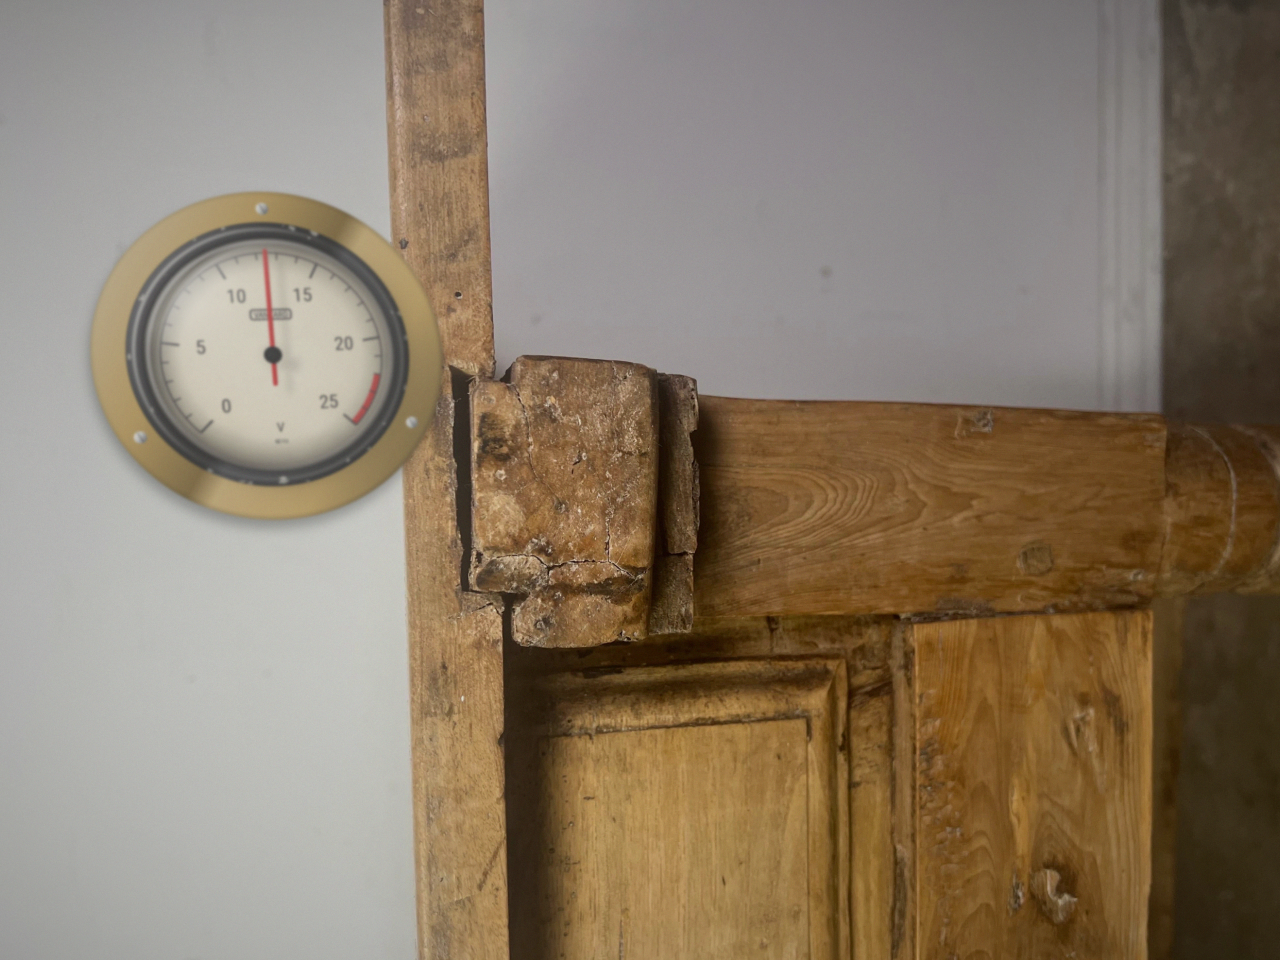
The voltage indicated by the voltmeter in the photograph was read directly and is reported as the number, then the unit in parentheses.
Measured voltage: 12.5 (V)
